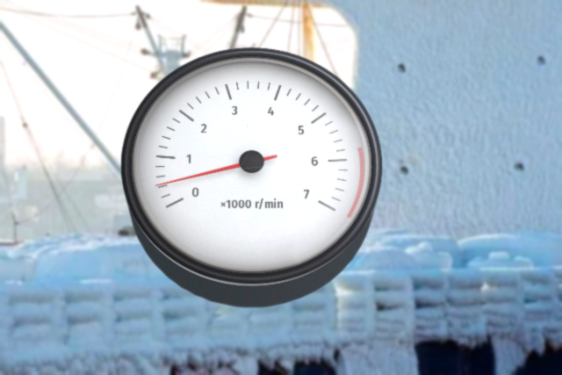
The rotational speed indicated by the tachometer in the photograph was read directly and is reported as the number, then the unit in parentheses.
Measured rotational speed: 400 (rpm)
